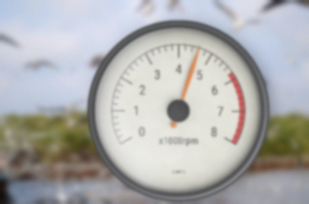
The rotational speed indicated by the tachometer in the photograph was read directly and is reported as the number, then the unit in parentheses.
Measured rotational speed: 4600 (rpm)
